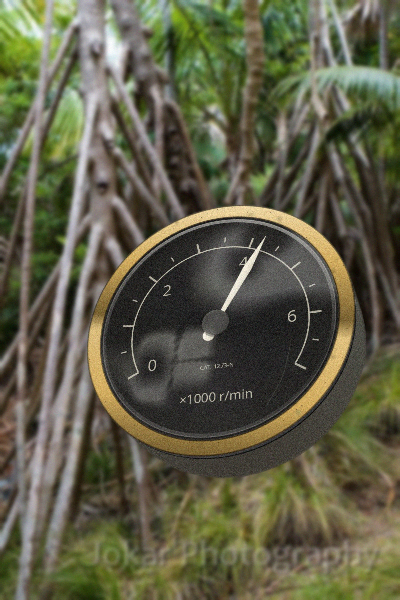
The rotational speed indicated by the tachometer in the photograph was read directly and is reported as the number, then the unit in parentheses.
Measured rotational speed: 4250 (rpm)
